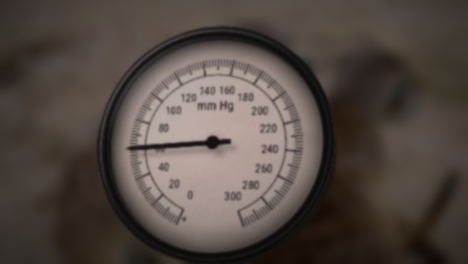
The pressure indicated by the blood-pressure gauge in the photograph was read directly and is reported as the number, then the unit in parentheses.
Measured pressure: 60 (mmHg)
